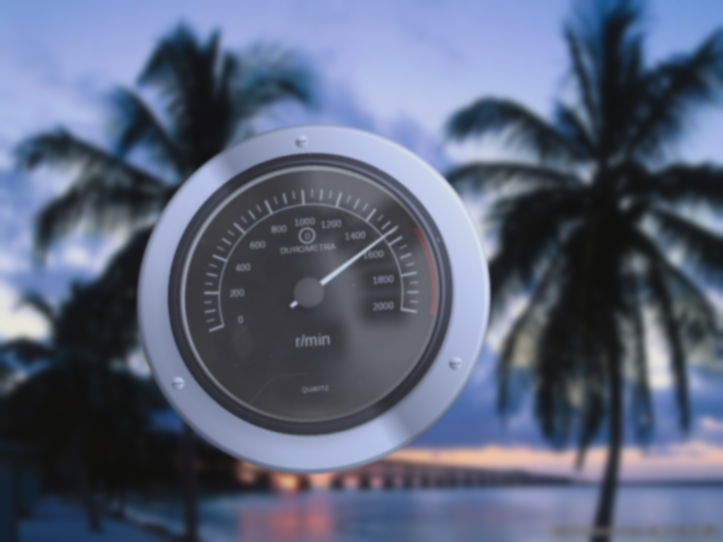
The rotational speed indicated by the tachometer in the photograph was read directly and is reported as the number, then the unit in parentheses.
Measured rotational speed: 1550 (rpm)
